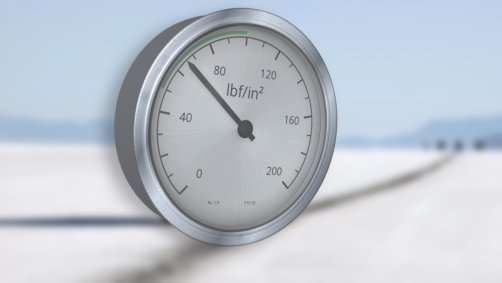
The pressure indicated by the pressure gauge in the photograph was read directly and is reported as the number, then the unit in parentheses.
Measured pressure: 65 (psi)
